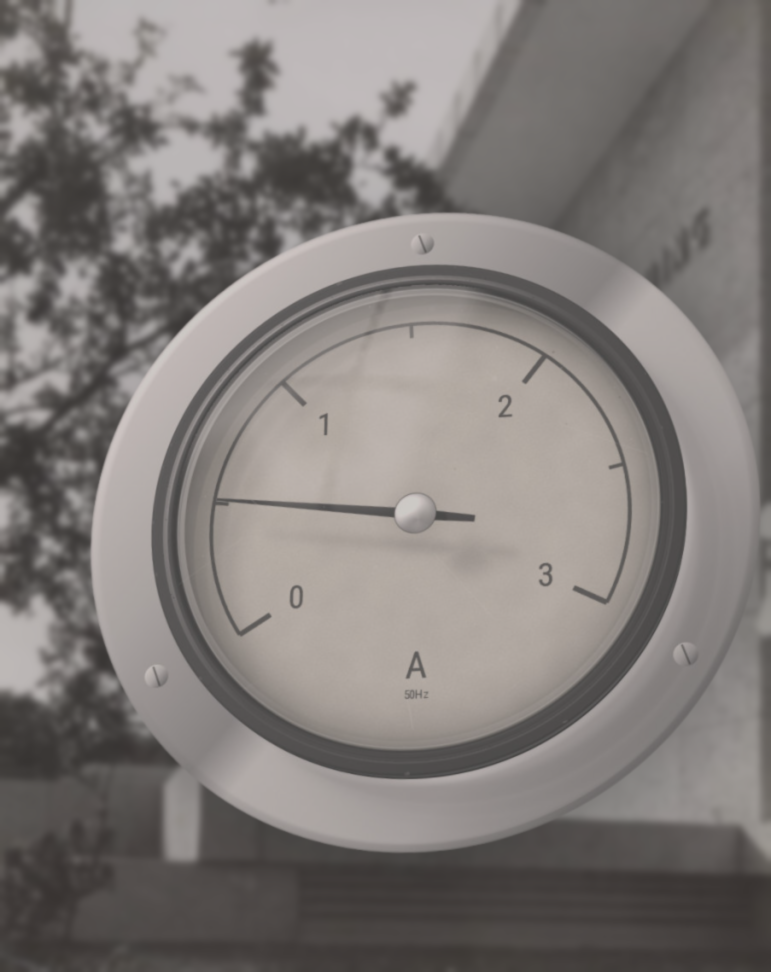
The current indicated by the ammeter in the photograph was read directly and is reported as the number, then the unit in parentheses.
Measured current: 0.5 (A)
